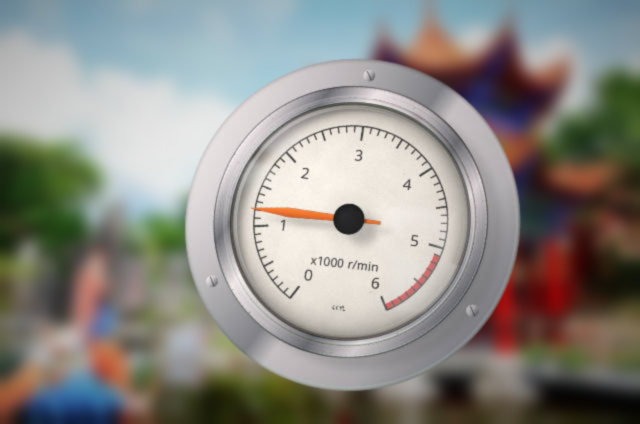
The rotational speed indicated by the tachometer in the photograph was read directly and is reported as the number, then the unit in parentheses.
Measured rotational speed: 1200 (rpm)
